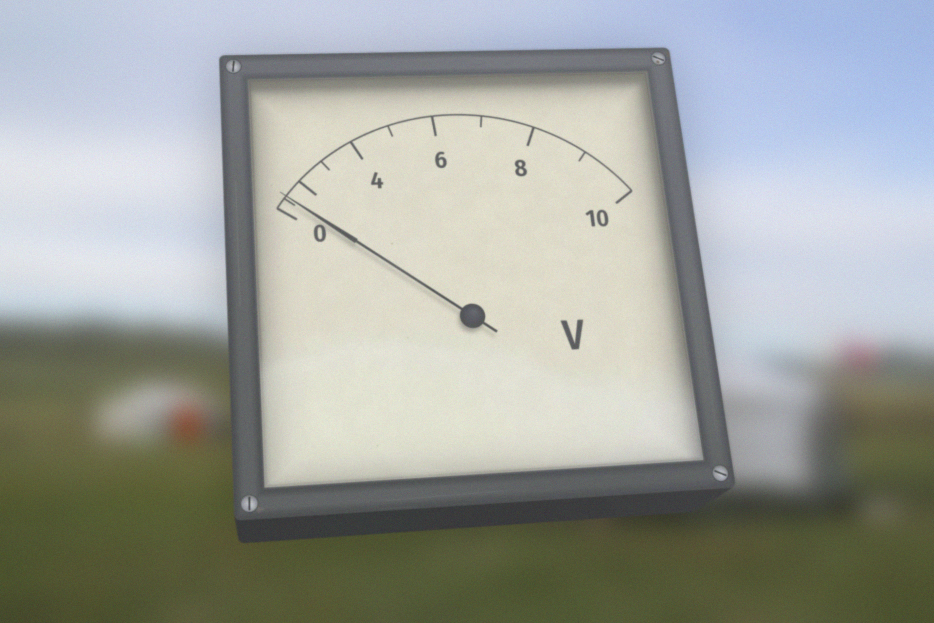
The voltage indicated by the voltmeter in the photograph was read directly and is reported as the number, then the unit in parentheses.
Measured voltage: 1 (V)
